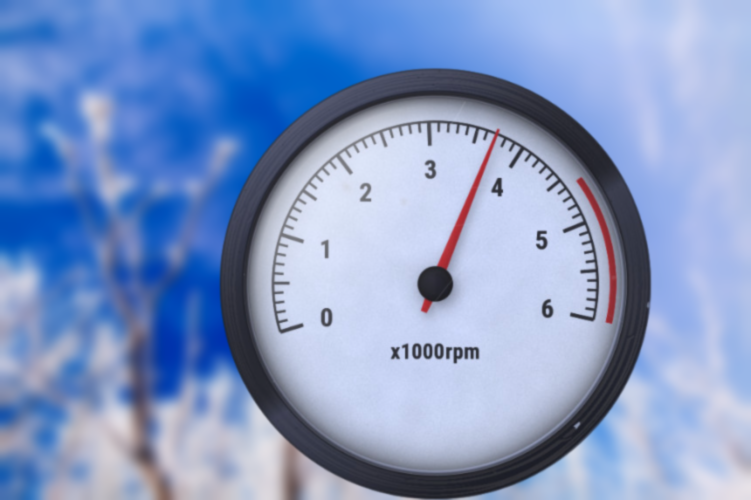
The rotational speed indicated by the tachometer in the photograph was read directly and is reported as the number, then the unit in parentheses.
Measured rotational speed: 3700 (rpm)
